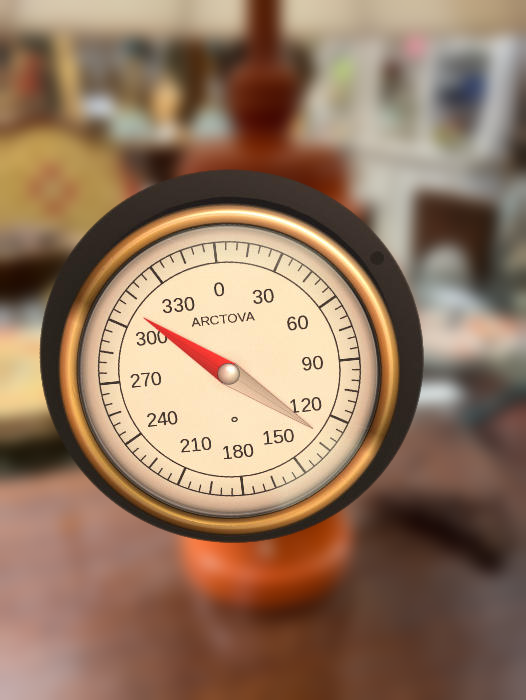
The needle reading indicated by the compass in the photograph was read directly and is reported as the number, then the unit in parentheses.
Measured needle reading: 310 (°)
